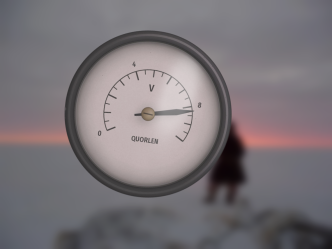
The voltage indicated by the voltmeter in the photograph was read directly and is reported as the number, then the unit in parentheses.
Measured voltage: 8.25 (V)
